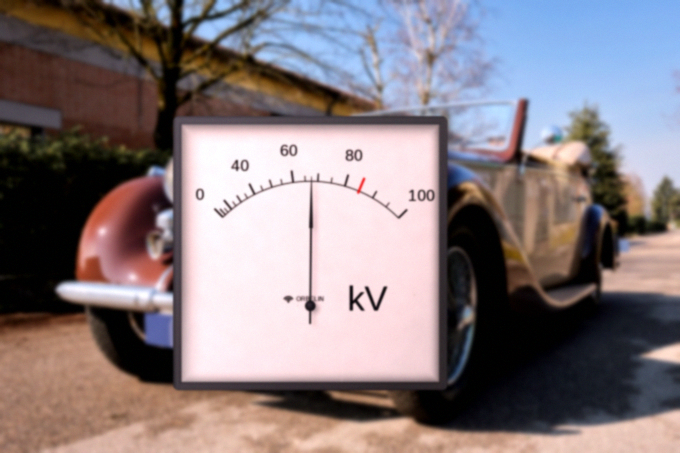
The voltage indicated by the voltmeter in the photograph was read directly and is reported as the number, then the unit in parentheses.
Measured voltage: 67.5 (kV)
